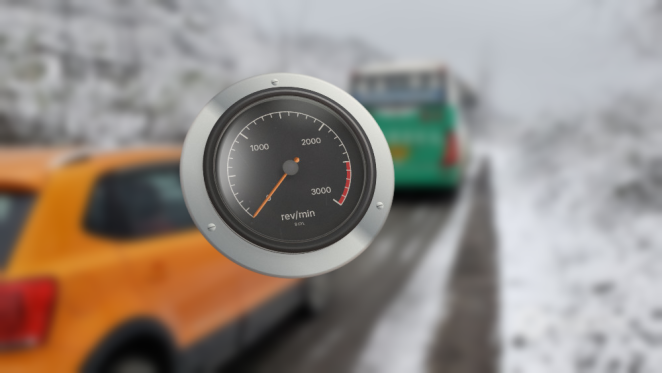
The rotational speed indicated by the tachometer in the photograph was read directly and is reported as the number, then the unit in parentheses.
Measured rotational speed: 0 (rpm)
